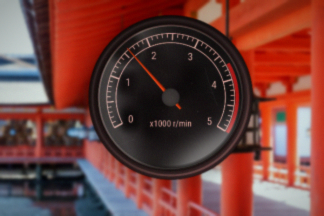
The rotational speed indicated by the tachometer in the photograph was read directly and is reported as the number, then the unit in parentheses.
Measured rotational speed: 1600 (rpm)
